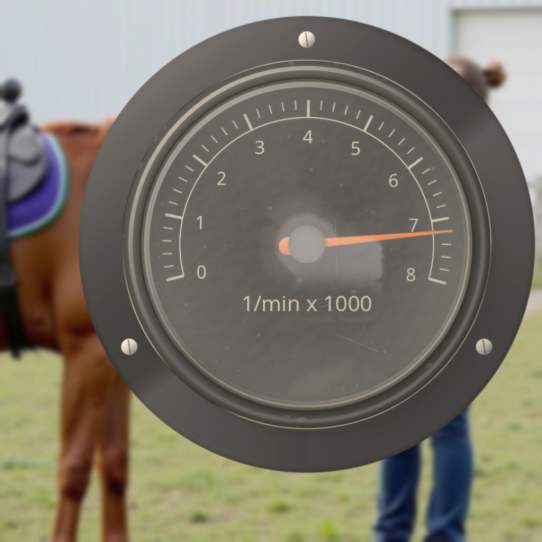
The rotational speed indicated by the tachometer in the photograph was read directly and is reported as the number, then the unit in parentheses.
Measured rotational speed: 7200 (rpm)
